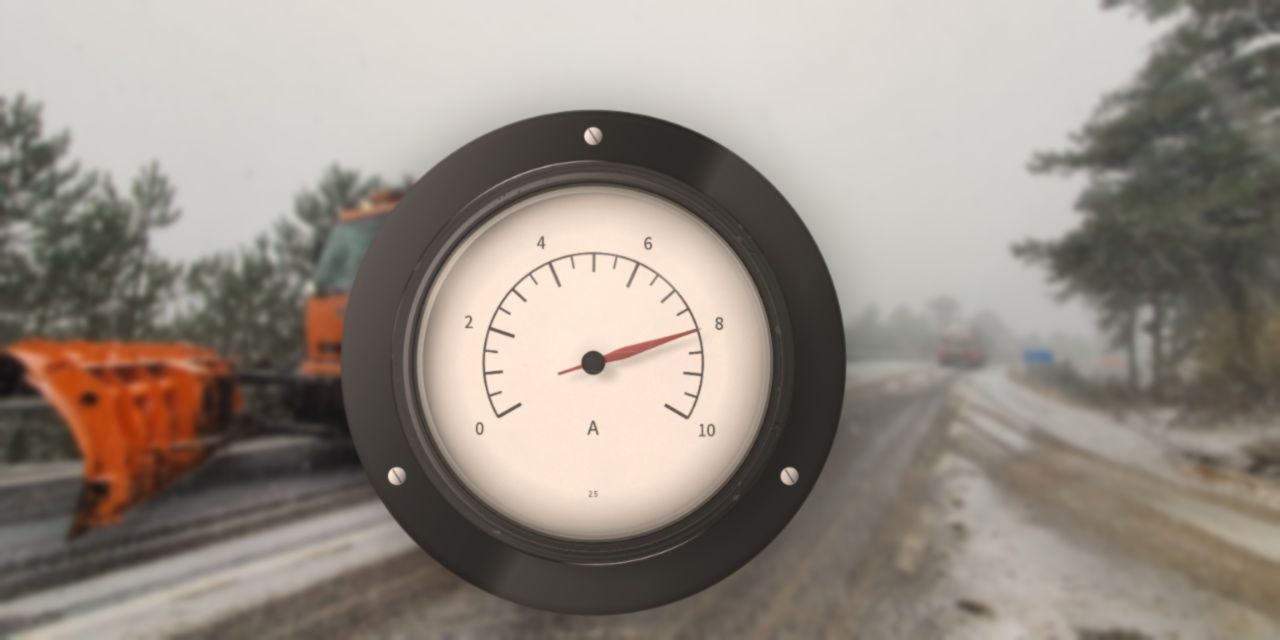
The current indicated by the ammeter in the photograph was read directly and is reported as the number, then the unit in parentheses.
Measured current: 8 (A)
